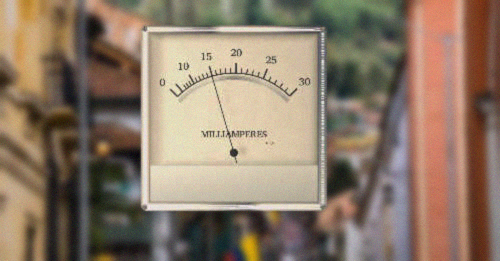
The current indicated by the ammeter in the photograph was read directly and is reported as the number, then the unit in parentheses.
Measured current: 15 (mA)
